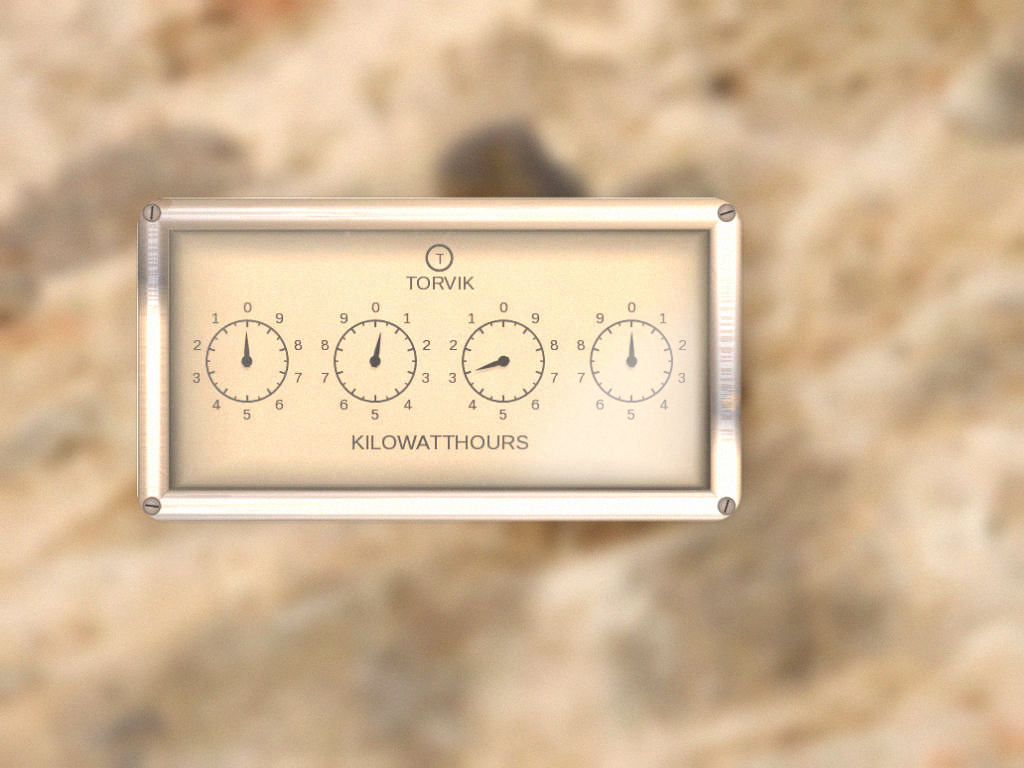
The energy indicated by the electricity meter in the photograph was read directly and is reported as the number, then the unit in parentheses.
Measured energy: 30 (kWh)
